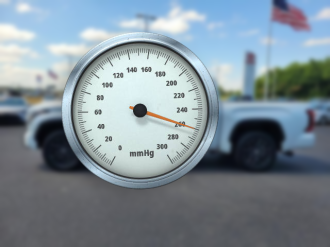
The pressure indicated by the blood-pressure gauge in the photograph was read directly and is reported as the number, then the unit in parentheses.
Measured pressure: 260 (mmHg)
